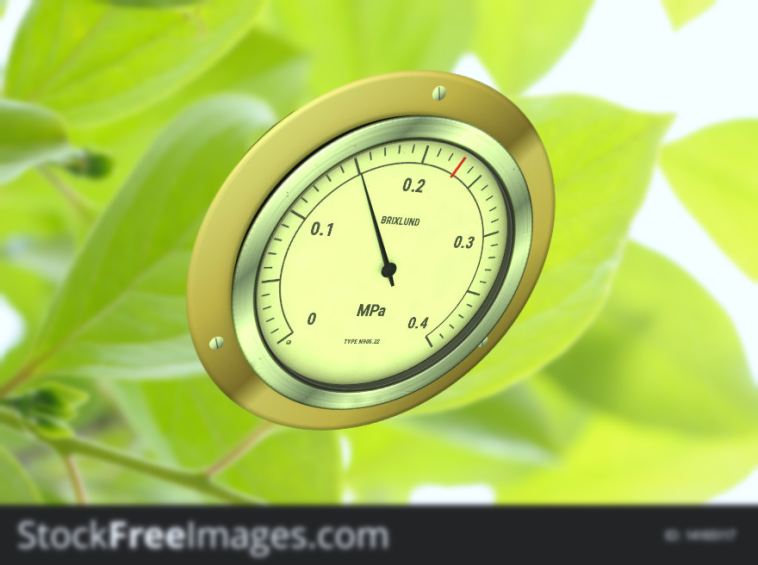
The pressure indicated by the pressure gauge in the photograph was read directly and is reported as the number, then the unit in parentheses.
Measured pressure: 0.15 (MPa)
